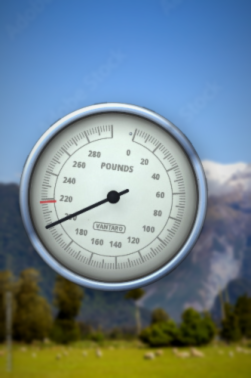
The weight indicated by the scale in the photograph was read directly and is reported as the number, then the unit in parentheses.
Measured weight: 200 (lb)
